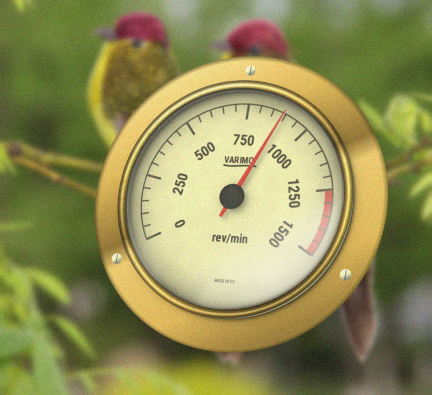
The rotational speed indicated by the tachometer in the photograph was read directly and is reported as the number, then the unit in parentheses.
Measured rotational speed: 900 (rpm)
